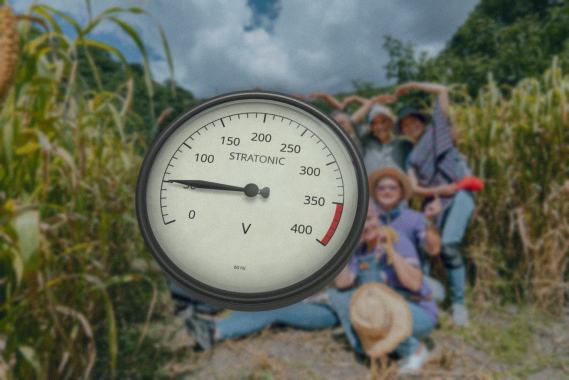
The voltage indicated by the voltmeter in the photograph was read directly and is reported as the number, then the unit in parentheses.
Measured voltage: 50 (V)
